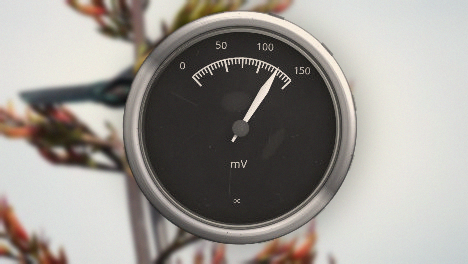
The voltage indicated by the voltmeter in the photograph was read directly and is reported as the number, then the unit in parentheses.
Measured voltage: 125 (mV)
